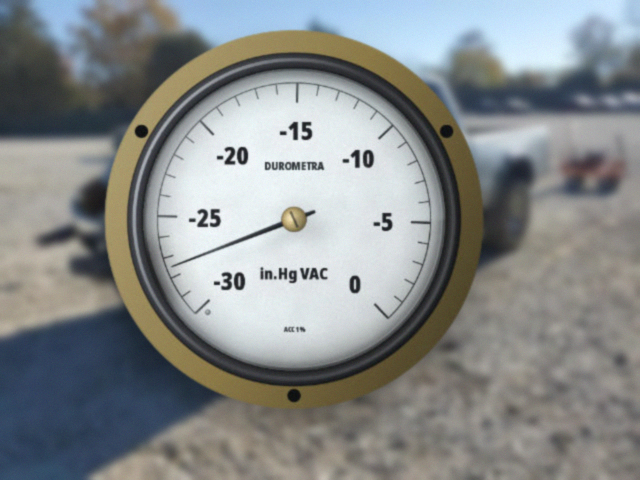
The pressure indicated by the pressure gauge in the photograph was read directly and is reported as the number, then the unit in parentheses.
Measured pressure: -27.5 (inHg)
